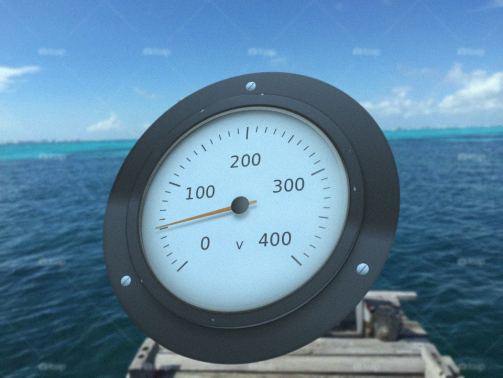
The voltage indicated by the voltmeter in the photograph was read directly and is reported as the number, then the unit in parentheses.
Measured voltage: 50 (V)
